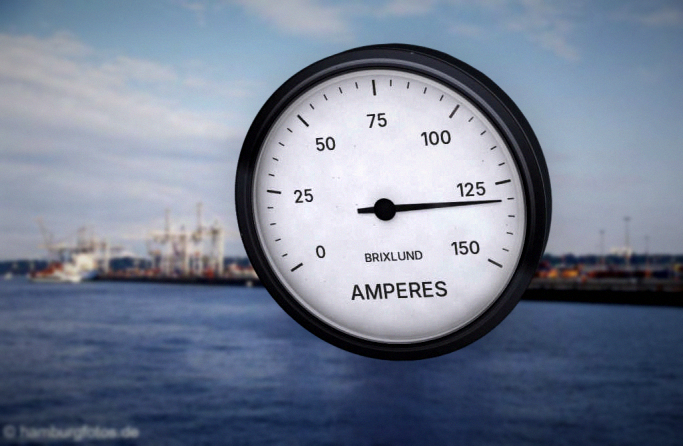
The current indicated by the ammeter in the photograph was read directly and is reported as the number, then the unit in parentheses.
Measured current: 130 (A)
